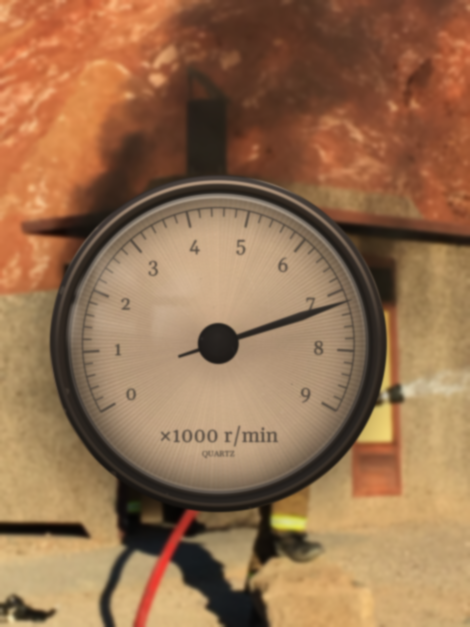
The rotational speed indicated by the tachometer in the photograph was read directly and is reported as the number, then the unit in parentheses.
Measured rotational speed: 7200 (rpm)
